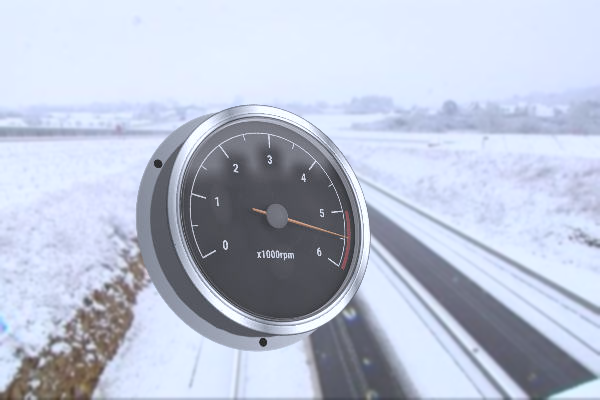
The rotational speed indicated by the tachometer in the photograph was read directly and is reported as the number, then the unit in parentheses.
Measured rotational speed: 5500 (rpm)
